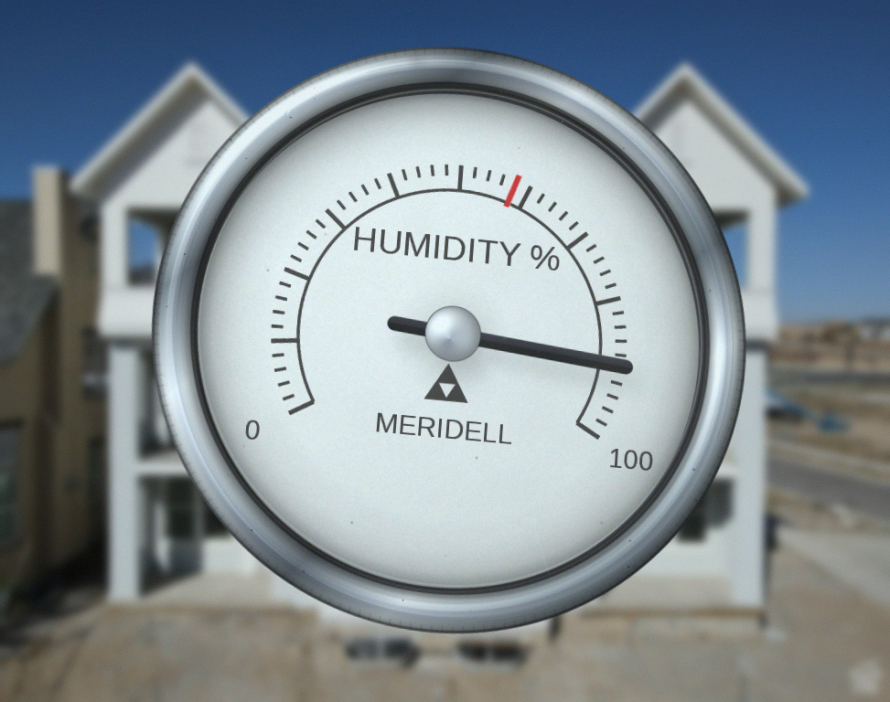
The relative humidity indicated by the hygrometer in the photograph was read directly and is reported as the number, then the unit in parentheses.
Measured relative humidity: 90 (%)
